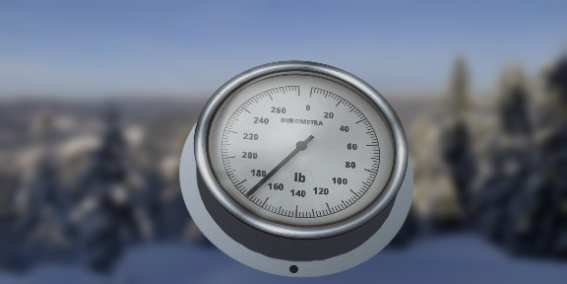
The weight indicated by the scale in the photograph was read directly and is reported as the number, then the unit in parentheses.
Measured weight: 170 (lb)
